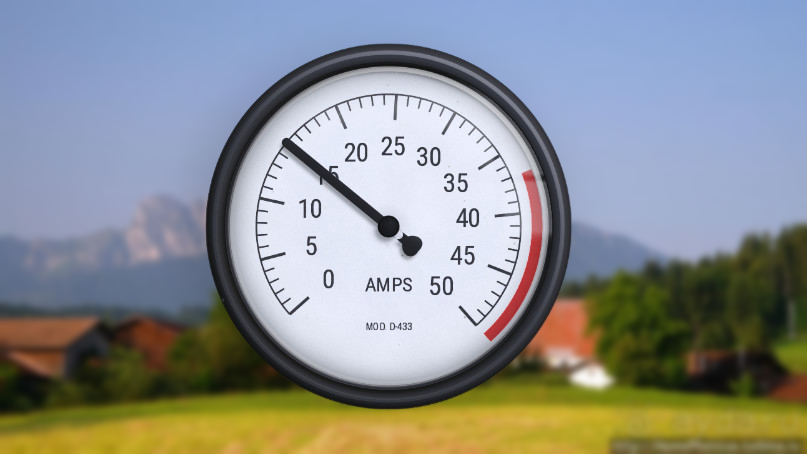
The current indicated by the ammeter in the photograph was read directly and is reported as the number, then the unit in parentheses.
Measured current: 15 (A)
